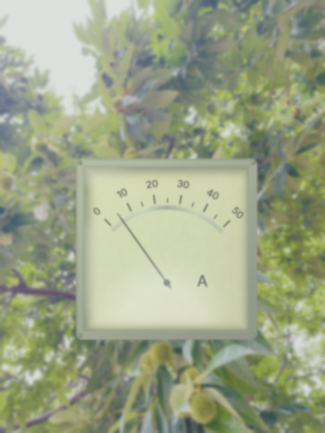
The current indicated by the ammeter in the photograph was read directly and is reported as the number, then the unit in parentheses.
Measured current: 5 (A)
